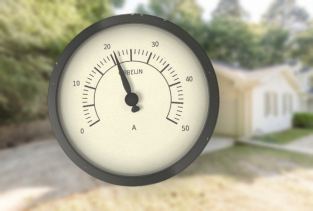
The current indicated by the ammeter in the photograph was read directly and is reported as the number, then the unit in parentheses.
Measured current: 21 (A)
